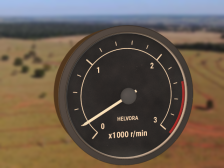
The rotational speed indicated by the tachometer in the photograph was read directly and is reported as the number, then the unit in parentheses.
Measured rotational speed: 200 (rpm)
